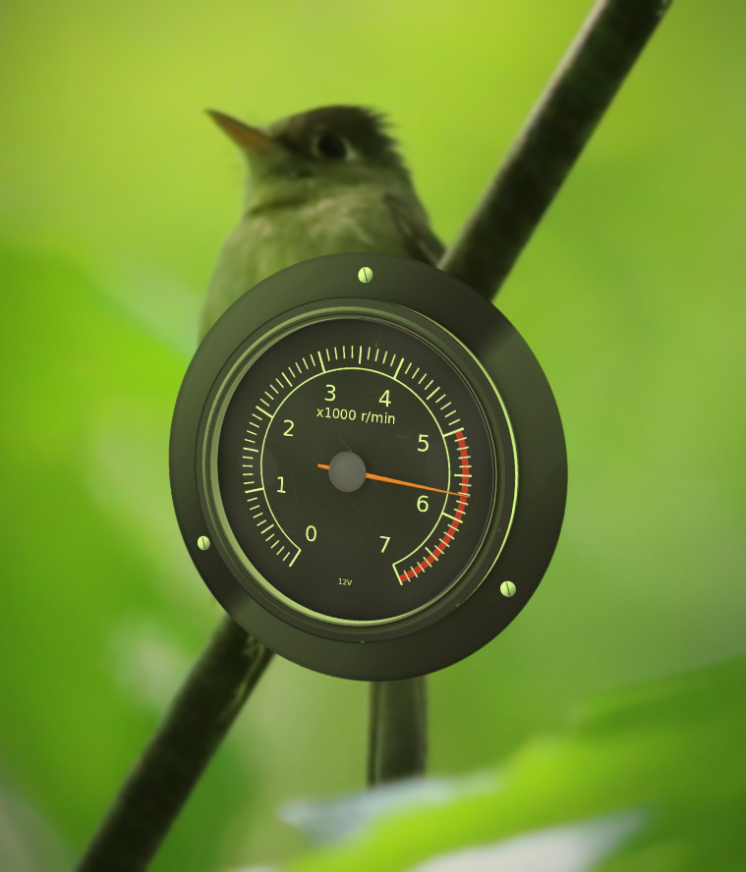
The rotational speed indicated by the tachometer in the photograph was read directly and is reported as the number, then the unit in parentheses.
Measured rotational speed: 5700 (rpm)
